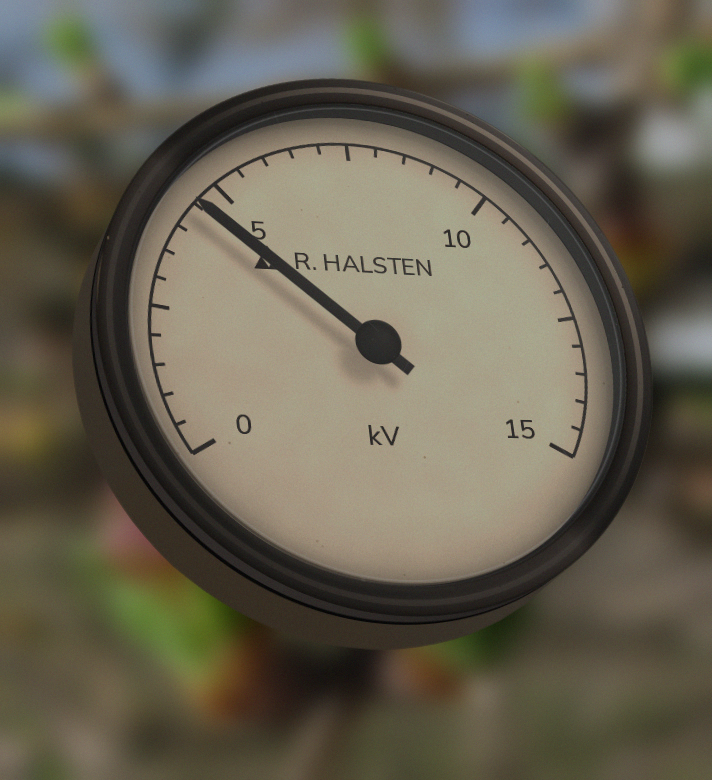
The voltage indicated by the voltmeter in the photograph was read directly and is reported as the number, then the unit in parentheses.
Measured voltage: 4.5 (kV)
